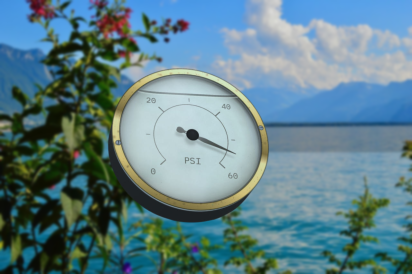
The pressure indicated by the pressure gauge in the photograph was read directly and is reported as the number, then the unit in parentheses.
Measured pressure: 55 (psi)
